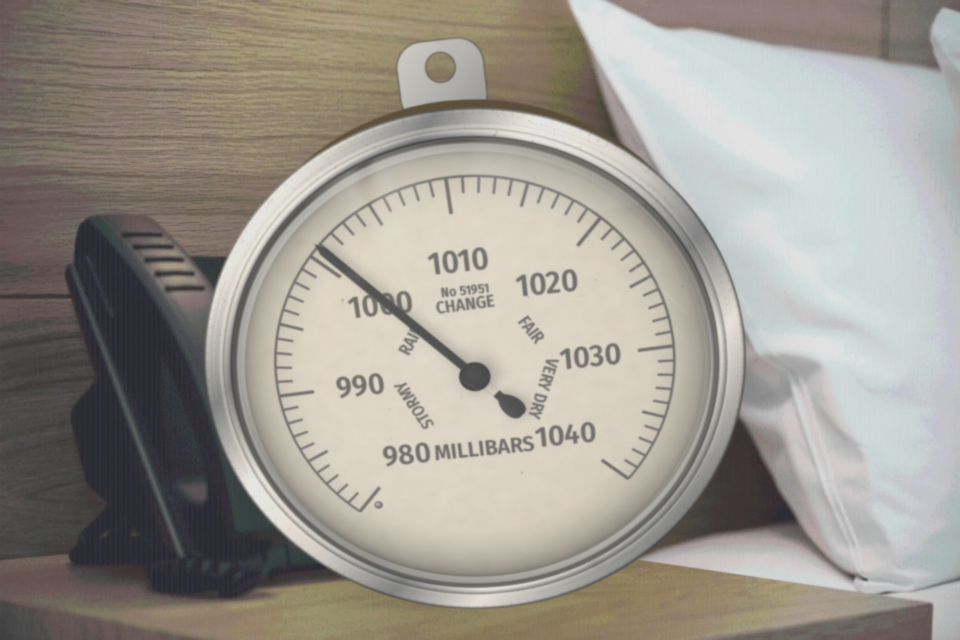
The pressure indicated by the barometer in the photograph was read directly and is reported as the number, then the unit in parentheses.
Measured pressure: 1001 (mbar)
